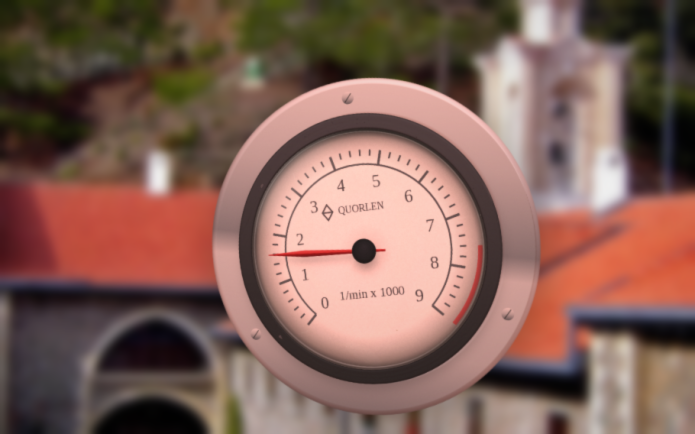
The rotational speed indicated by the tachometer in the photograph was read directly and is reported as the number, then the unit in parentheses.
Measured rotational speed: 1600 (rpm)
